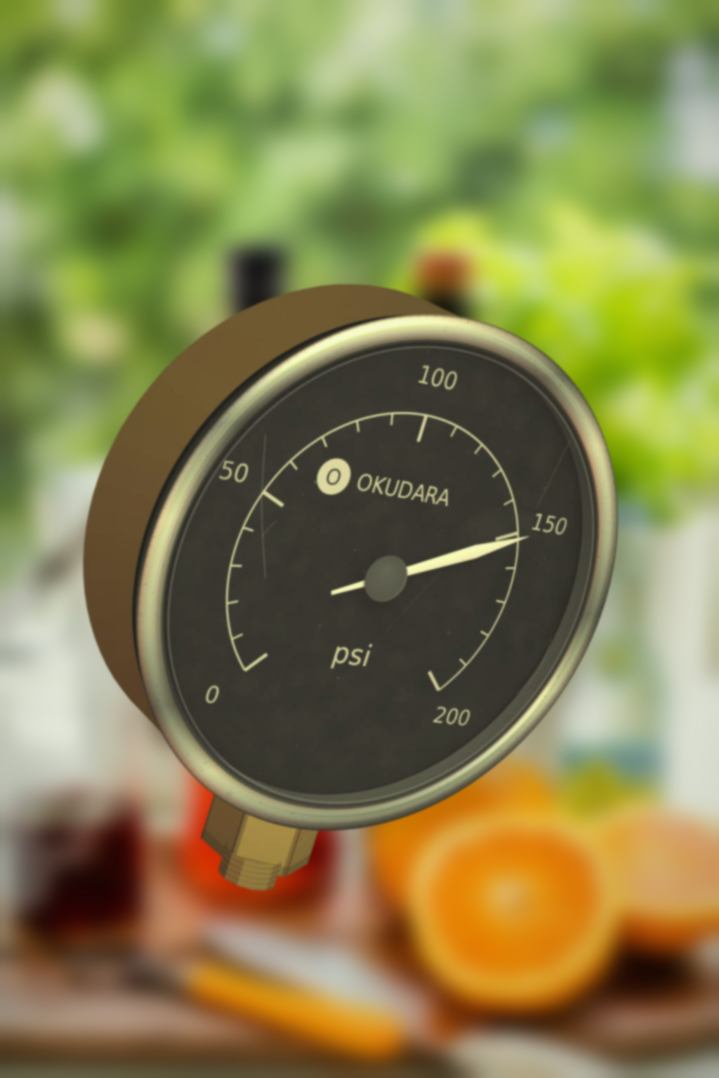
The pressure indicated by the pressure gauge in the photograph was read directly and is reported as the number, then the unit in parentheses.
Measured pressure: 150 (psi)
